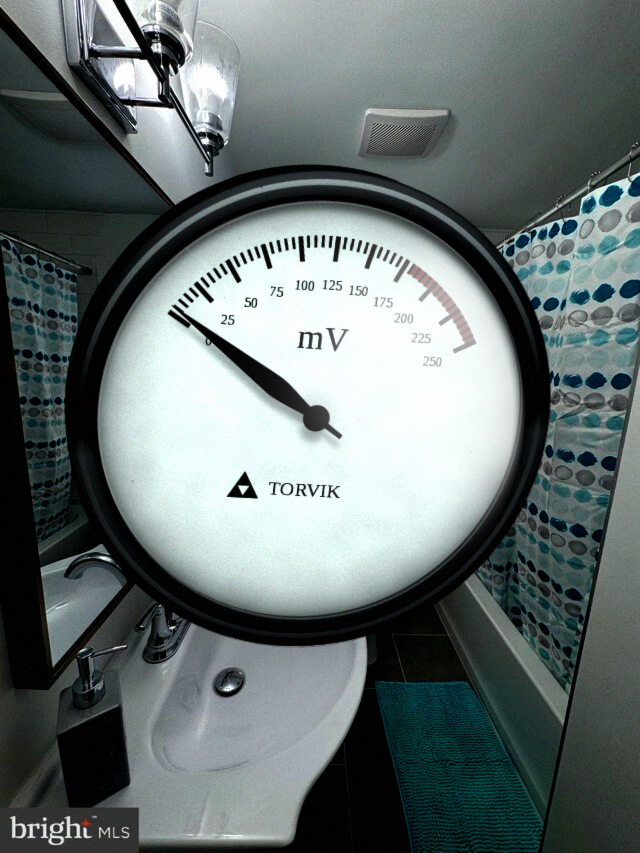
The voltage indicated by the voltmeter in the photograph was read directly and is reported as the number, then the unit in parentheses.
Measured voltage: 5 (mV)
